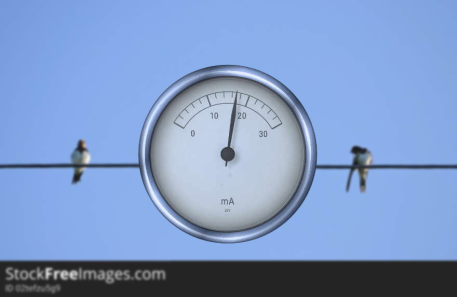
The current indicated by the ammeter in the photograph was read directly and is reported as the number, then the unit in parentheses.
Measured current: 17 (mA)
